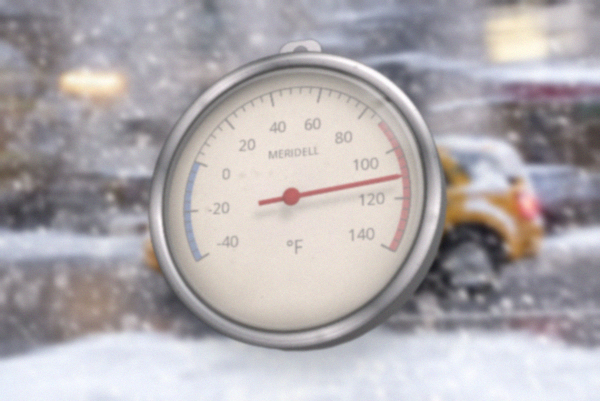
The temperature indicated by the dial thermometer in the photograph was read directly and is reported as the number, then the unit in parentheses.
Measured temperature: 112 (°F)
